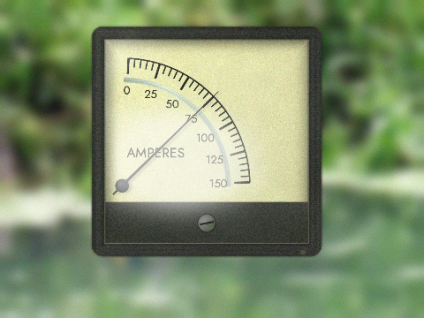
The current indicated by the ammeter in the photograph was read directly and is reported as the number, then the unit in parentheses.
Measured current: 75 (A)
